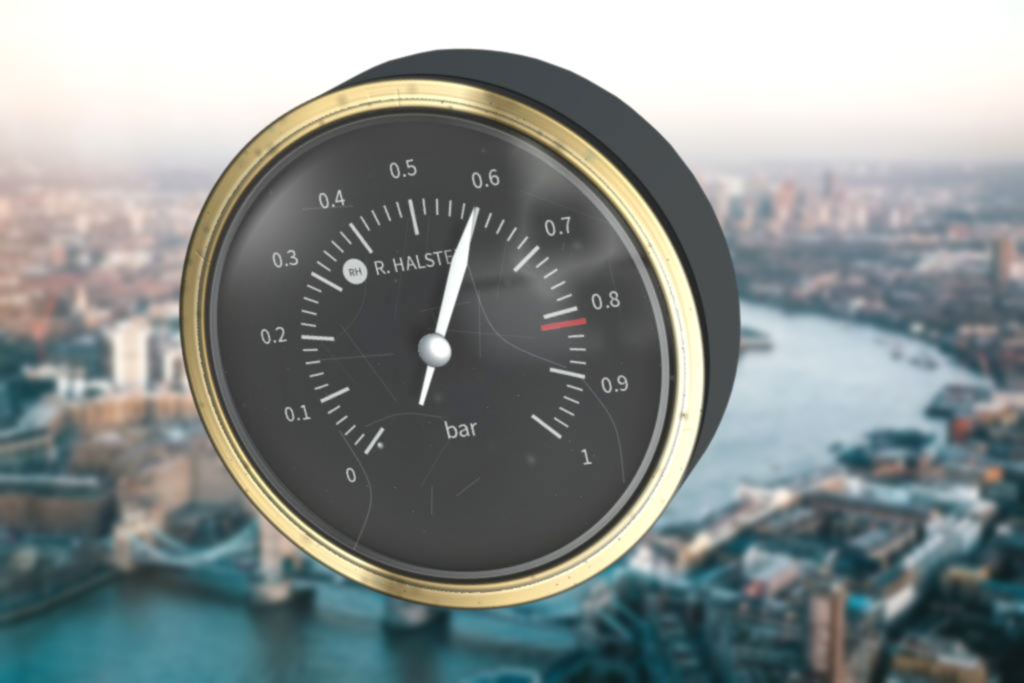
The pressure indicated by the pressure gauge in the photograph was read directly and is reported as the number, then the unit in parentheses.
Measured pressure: 0.6 (bar)
